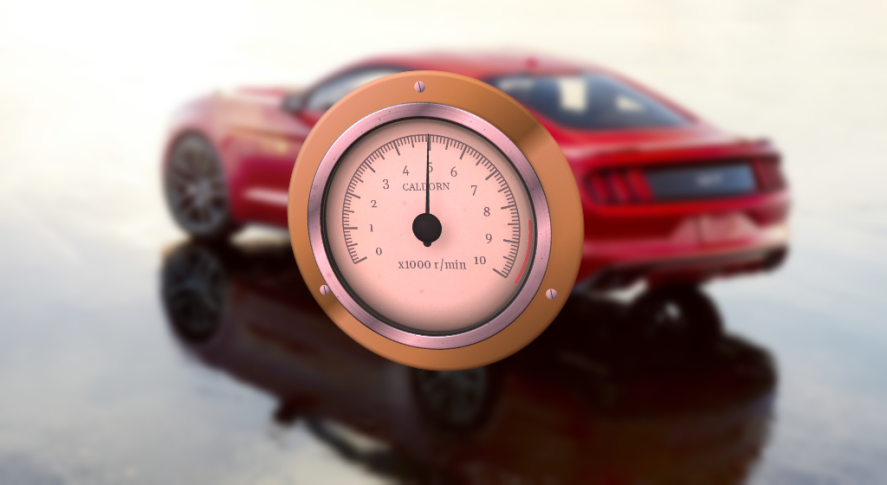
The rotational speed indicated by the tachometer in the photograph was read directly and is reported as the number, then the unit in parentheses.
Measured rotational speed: 5000 (rpm)
